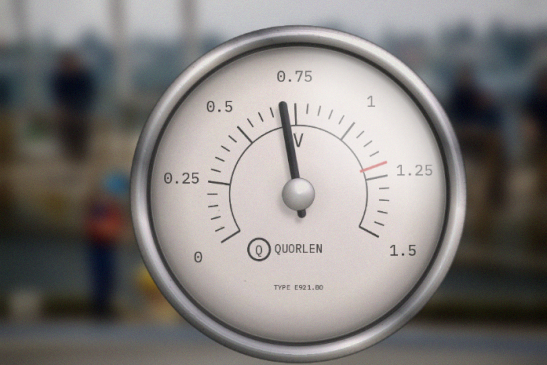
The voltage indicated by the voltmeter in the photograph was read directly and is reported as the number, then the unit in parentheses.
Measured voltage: 0.7 (V)
